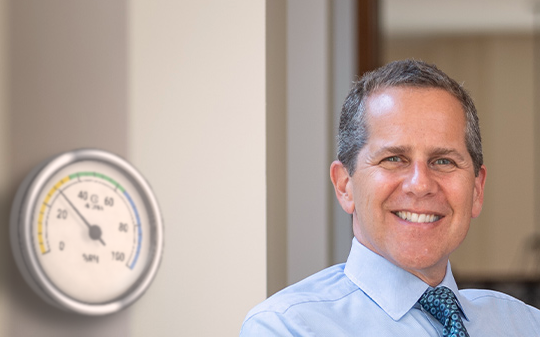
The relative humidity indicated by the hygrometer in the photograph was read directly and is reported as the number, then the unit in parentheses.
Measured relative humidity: 28 (%)
